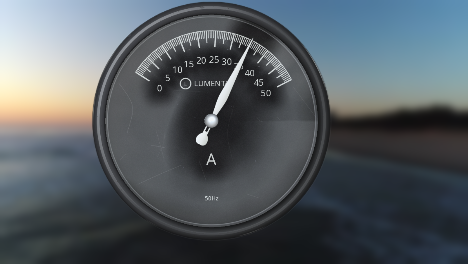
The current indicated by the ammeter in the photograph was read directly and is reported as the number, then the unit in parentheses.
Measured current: 35 (A)
